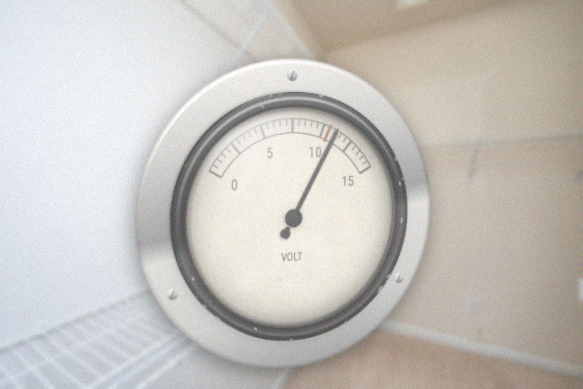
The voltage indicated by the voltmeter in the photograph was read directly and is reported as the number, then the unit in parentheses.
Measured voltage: 11 (V)
